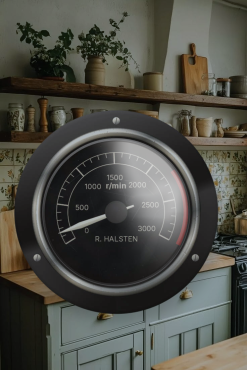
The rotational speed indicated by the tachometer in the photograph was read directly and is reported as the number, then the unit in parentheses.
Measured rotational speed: 150 (rpm)
